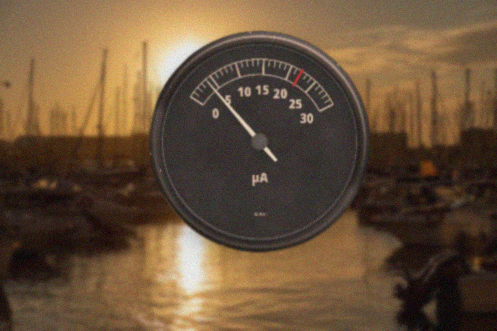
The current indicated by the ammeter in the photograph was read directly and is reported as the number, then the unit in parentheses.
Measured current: 4 (µA)
